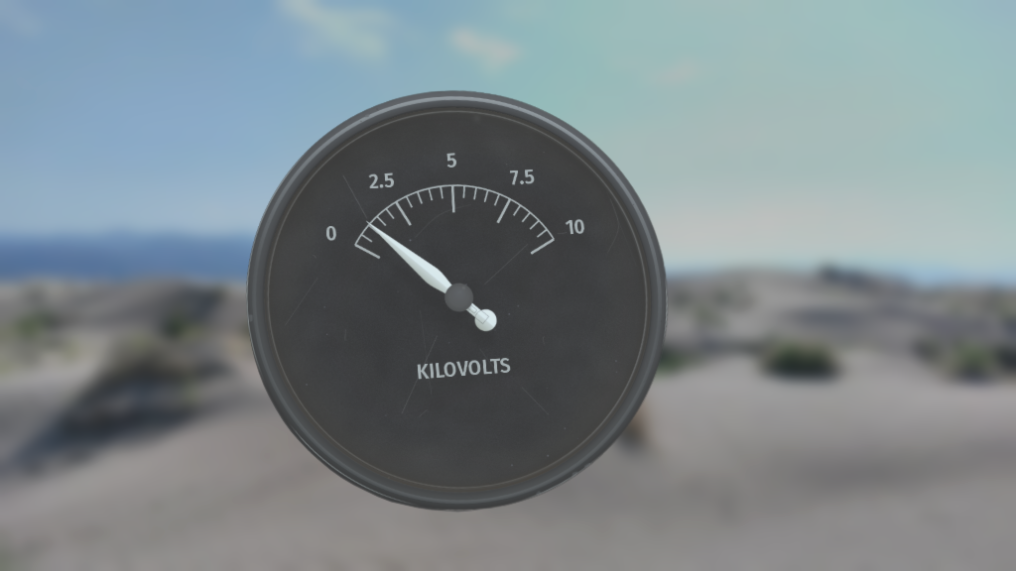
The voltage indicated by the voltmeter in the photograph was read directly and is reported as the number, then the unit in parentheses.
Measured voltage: 1 (kV)
